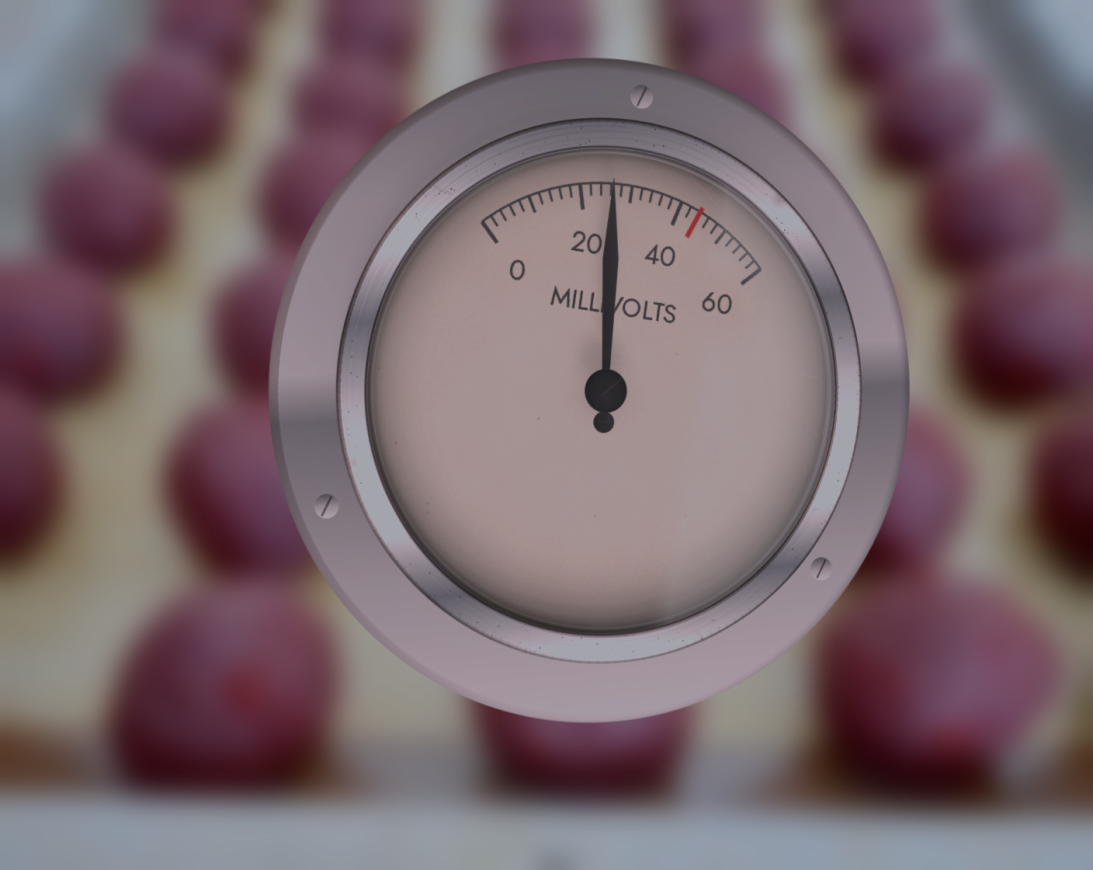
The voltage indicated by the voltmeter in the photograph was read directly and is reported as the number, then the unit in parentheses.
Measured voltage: 26 (mV)
